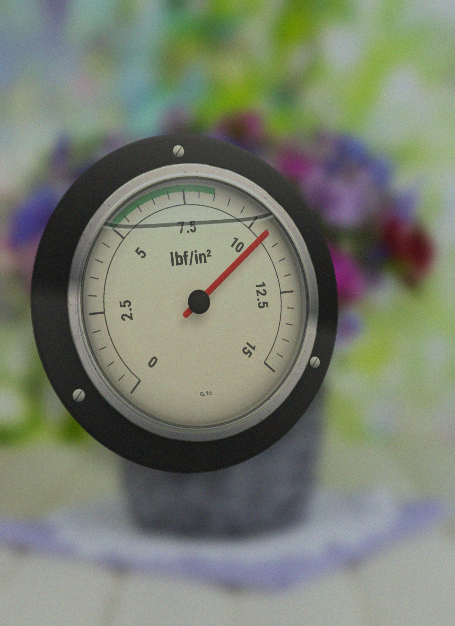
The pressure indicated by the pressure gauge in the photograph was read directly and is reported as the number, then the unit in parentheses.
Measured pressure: 10.5 (psi)
